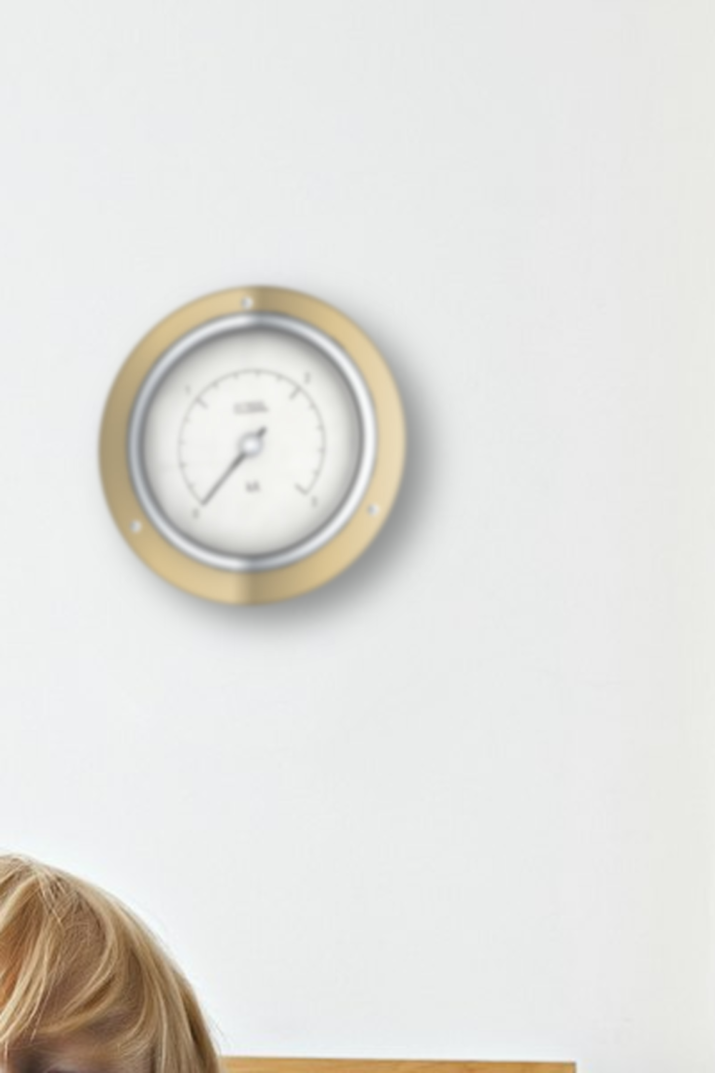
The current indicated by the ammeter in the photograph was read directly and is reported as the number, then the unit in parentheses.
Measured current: 0 (kA)
